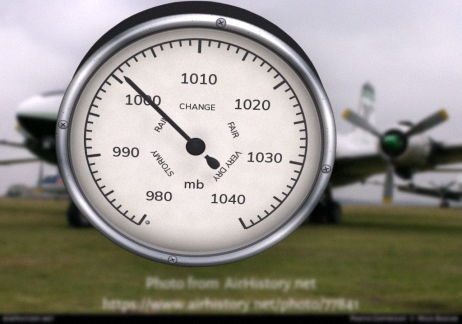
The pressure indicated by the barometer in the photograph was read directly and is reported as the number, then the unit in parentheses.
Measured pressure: 1001 (mbar)
